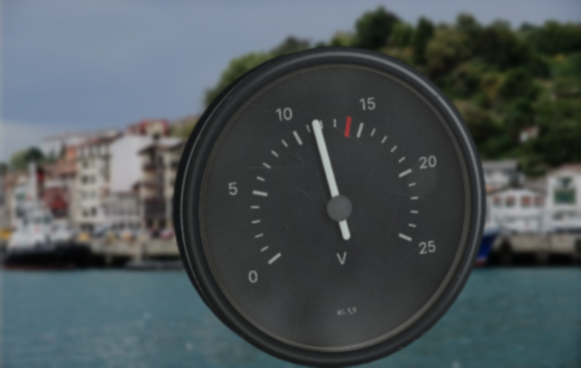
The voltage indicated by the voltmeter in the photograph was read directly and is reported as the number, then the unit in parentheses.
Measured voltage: 11.5 (V)
